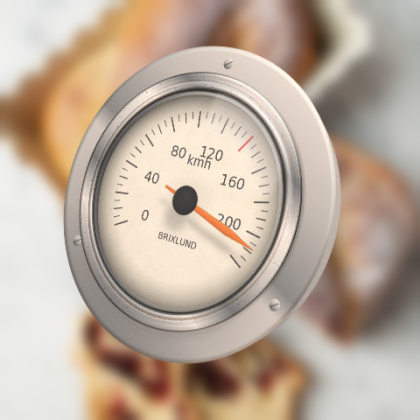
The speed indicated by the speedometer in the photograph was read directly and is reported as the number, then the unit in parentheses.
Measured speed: 207.5 (km/h)
